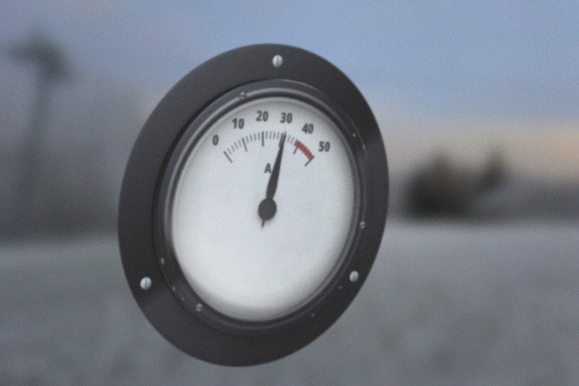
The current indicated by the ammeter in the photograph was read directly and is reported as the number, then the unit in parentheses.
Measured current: 30 (A)
